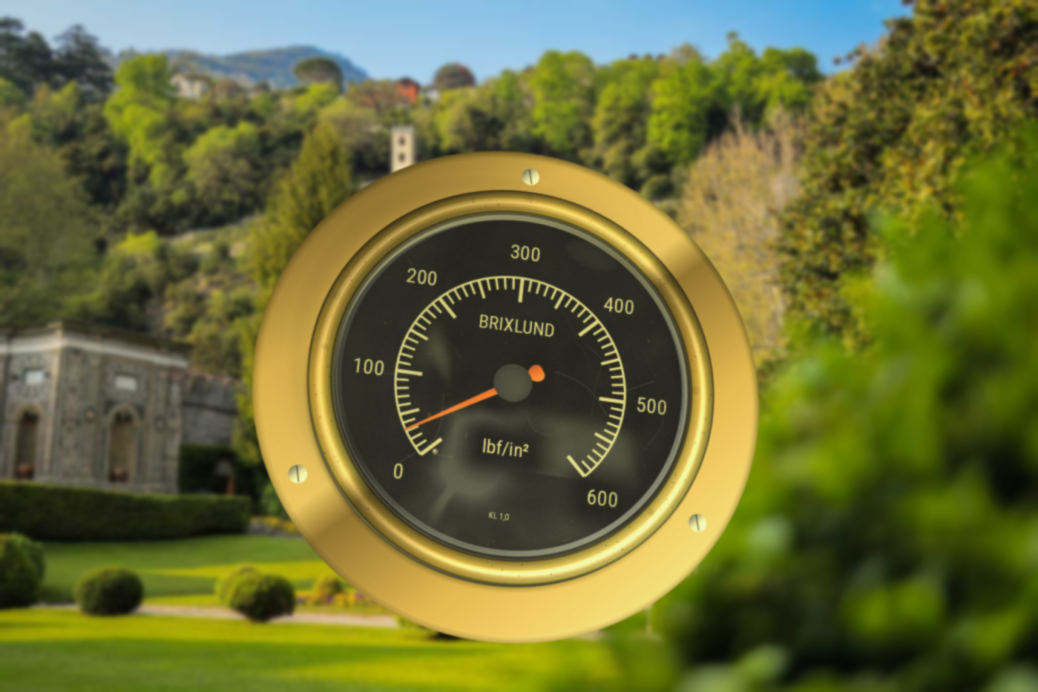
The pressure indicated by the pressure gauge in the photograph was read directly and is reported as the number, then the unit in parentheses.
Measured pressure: 30 (psi)
